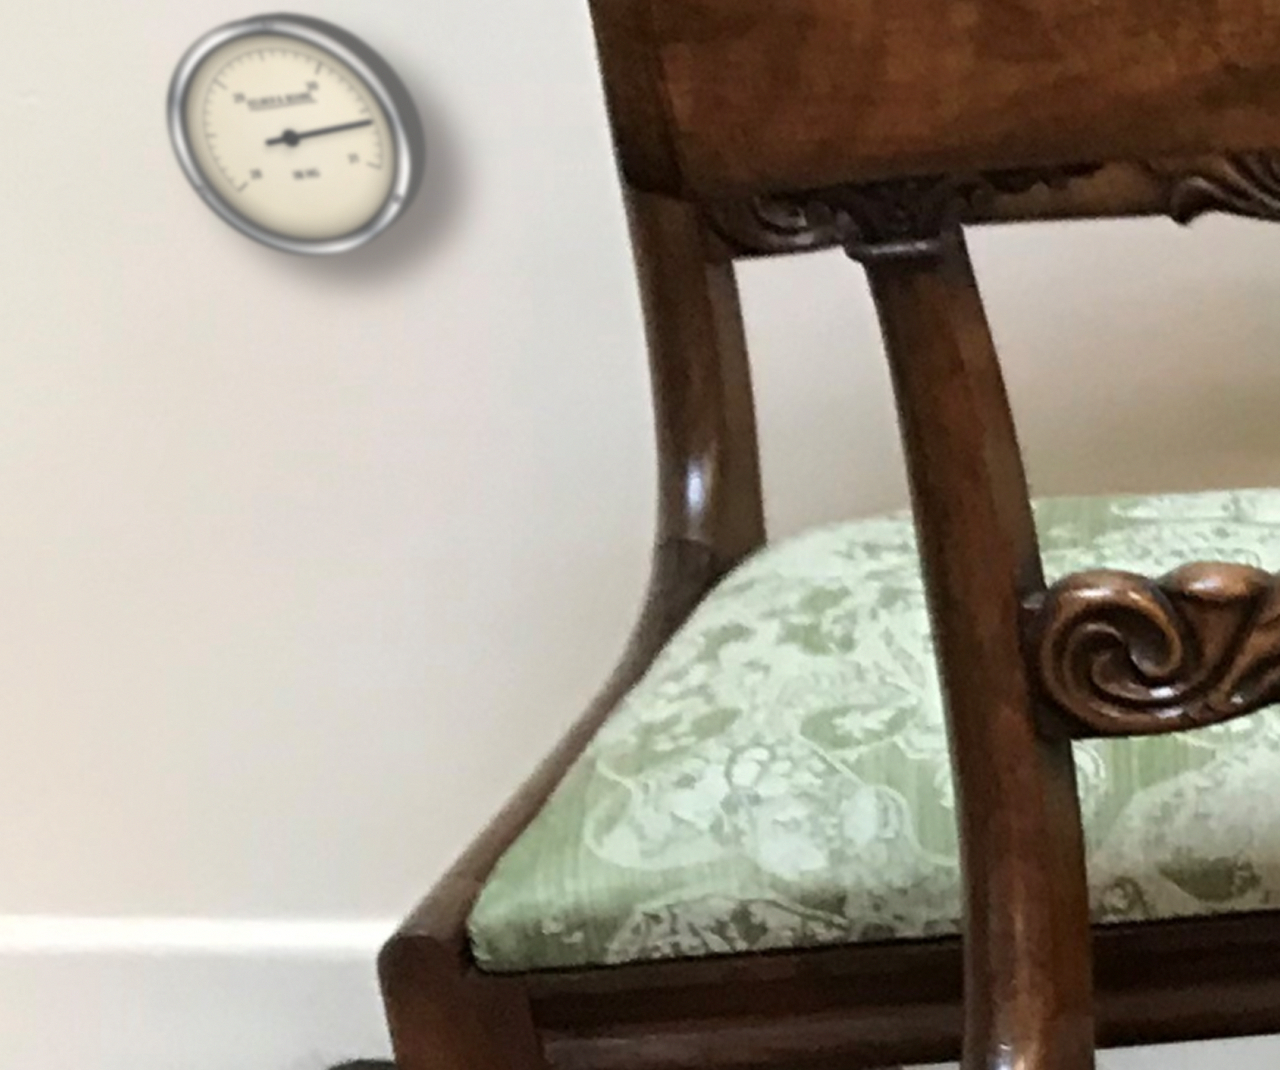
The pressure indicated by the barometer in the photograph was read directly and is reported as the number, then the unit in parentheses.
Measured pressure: 30.6 (inHg)
